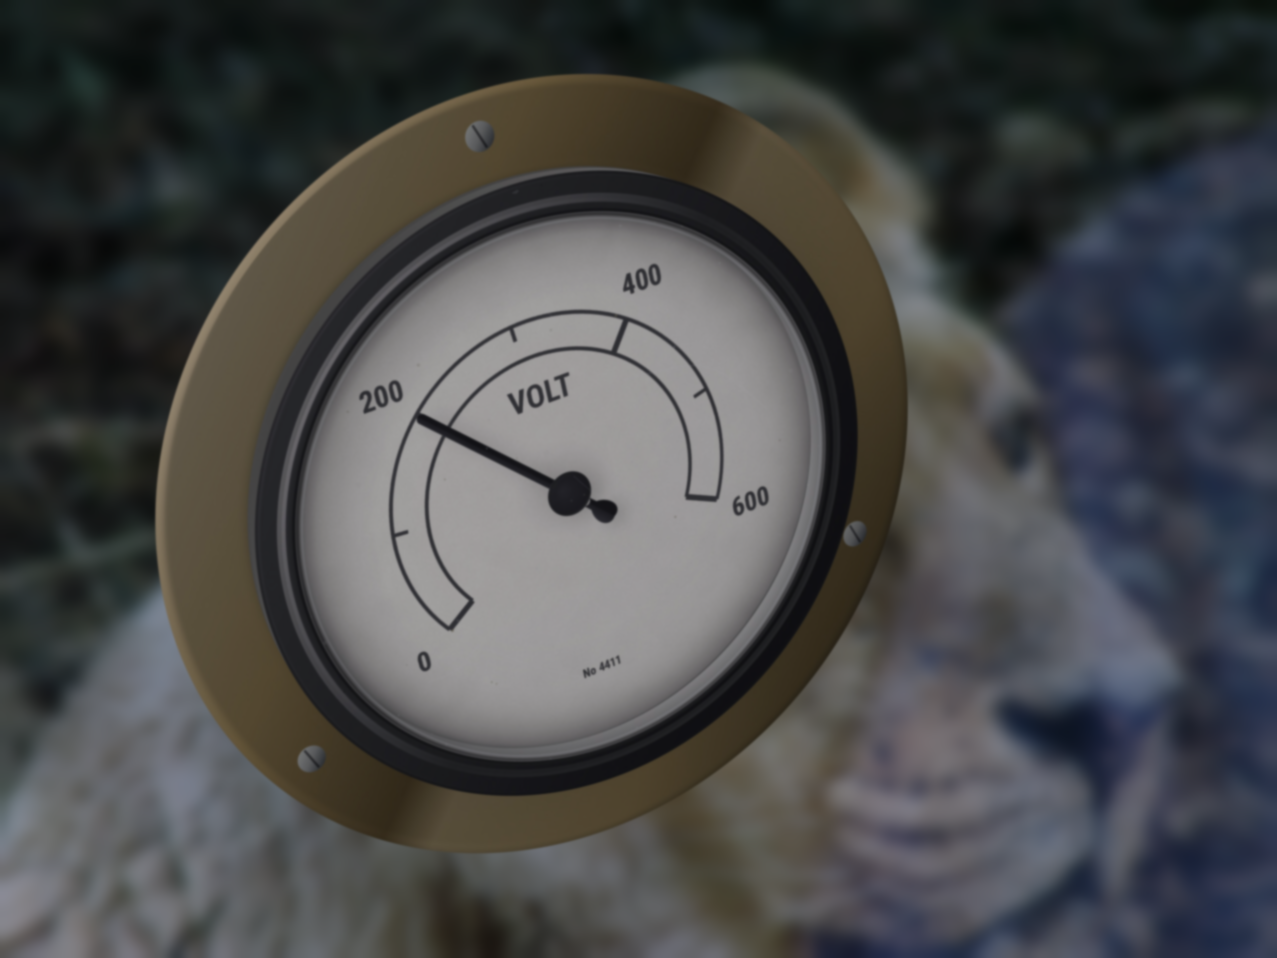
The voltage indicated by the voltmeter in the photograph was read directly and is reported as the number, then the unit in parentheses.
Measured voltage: 200 (V)
